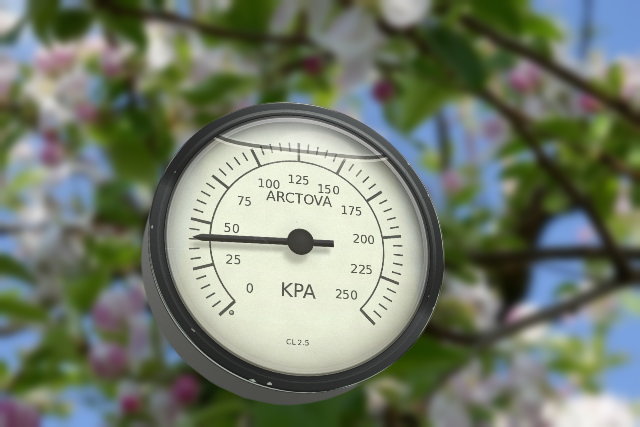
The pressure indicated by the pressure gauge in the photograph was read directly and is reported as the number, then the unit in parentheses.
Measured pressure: 40 (kPa)
